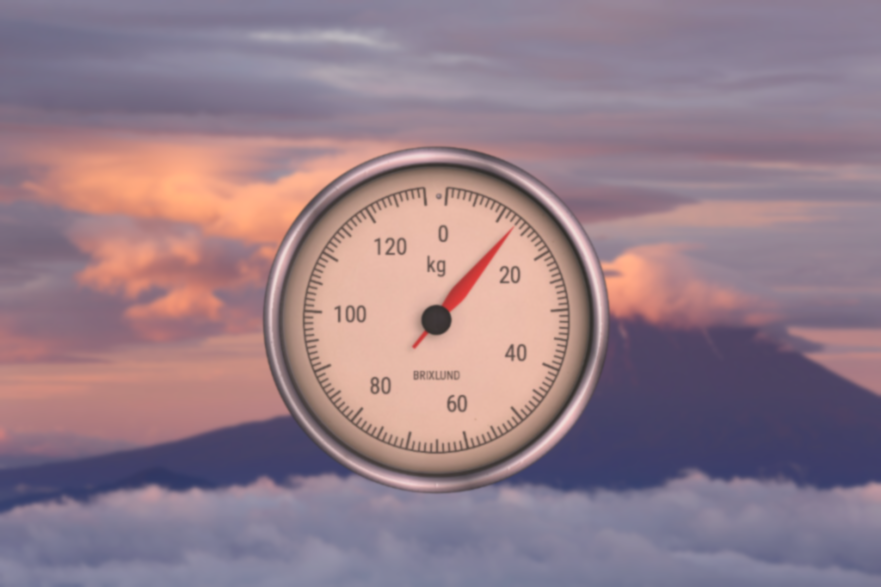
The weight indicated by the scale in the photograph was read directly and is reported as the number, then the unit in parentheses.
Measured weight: 13 (kg)
